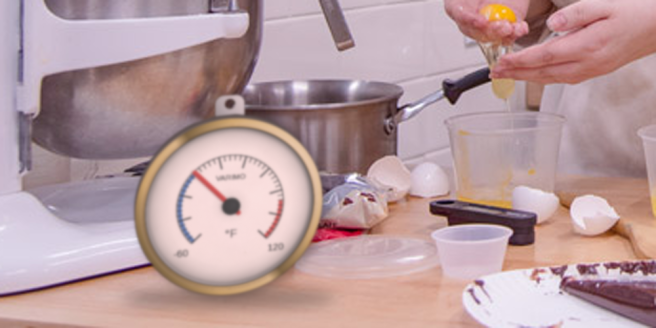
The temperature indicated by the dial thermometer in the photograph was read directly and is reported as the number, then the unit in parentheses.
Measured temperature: 0 (°F)
